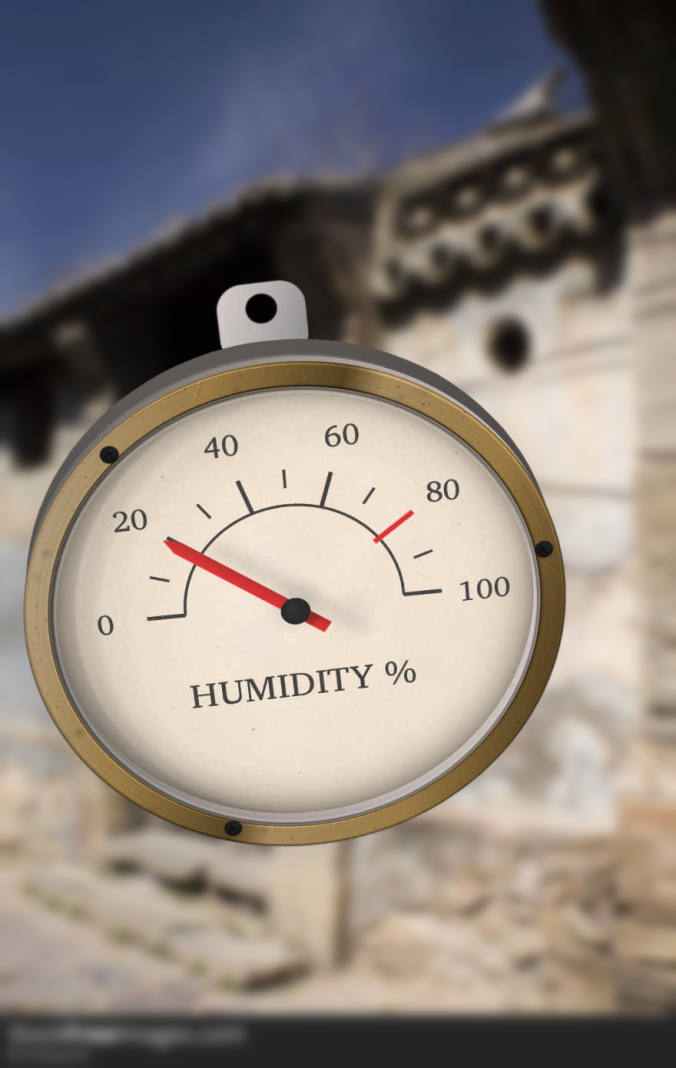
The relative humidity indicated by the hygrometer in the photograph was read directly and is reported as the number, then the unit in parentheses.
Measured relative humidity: 20 (%)
